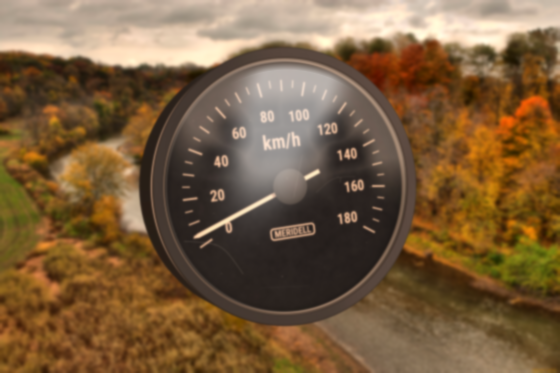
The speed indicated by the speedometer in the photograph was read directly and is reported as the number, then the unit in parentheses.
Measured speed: 5 (km/h)
